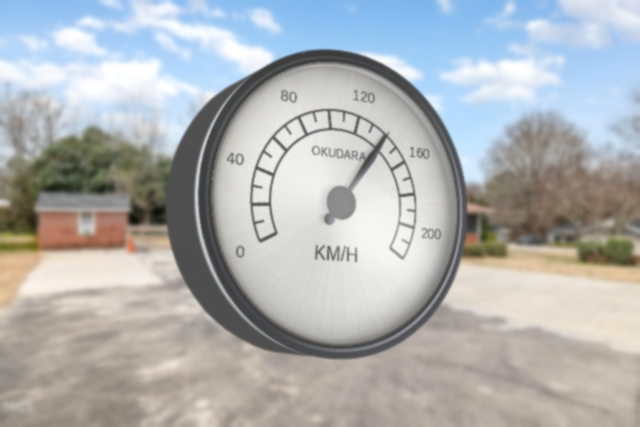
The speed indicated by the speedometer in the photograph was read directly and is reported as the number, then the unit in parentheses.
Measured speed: 140 (km/h)
